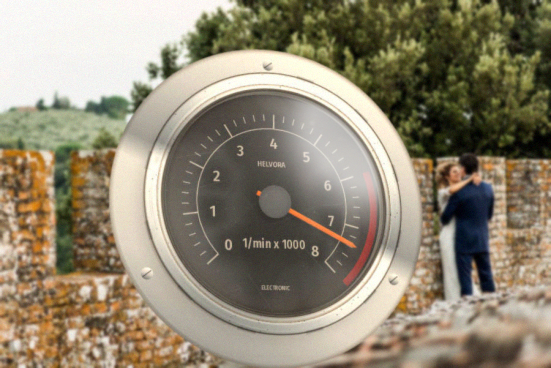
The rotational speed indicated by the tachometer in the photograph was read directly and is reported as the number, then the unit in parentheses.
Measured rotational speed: 7400 (rpm)
